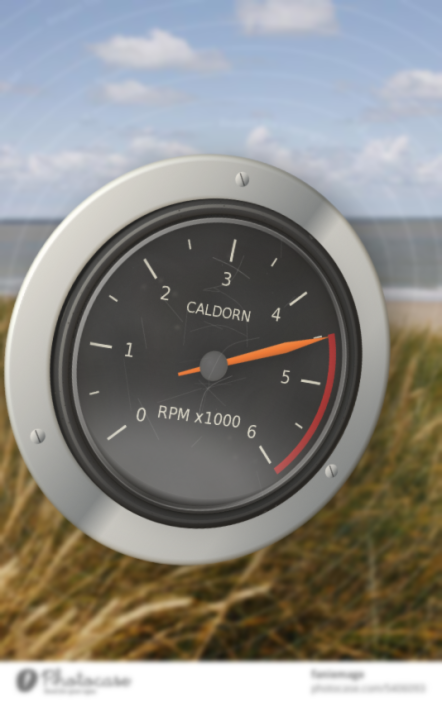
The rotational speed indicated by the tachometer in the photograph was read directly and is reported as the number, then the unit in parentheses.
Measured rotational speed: 4500 (rpm)
